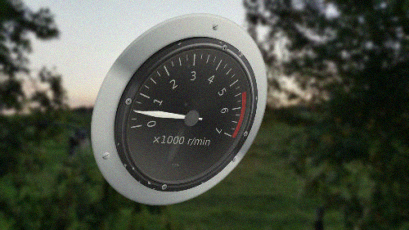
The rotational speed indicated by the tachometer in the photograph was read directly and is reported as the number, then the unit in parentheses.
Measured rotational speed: 500 (rpm)
